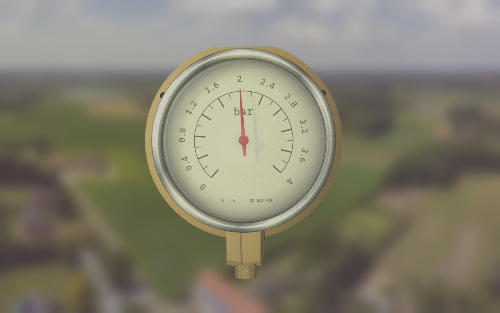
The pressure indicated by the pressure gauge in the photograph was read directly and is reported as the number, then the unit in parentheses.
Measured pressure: 2 (bar)
